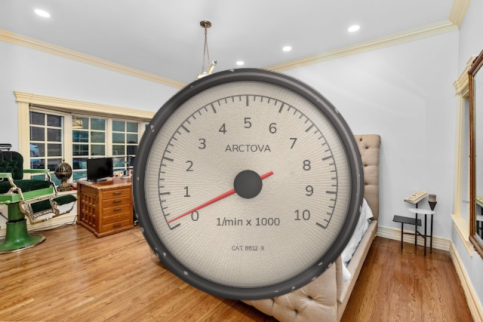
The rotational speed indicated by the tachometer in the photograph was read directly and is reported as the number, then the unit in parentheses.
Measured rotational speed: 200 (rpm)
